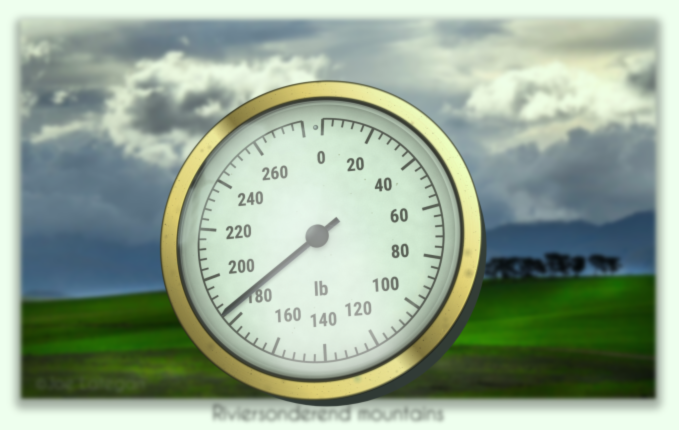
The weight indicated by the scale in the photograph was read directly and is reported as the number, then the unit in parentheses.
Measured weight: 184 (lb)
